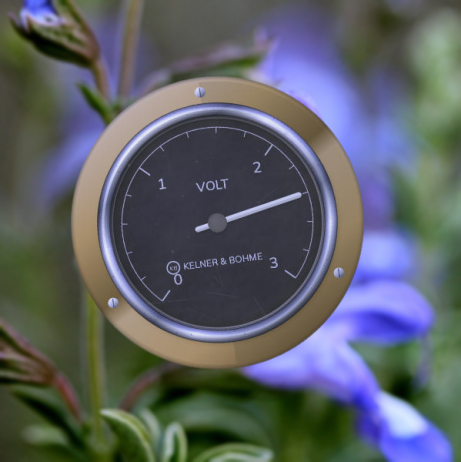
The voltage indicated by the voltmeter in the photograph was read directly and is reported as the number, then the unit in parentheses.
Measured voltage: 2.4 (V)
